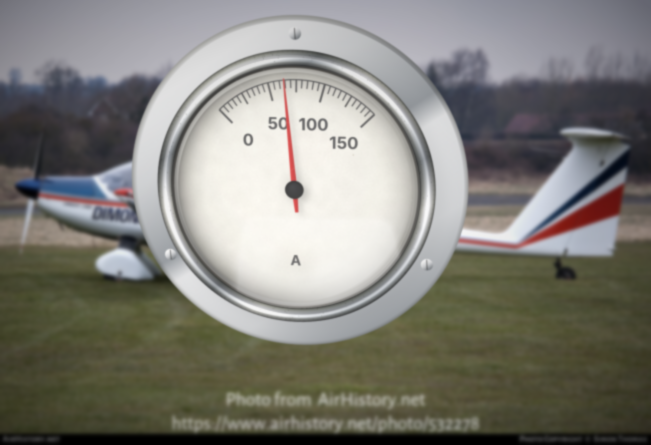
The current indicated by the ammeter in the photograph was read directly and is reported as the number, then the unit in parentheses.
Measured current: 65 (A)
